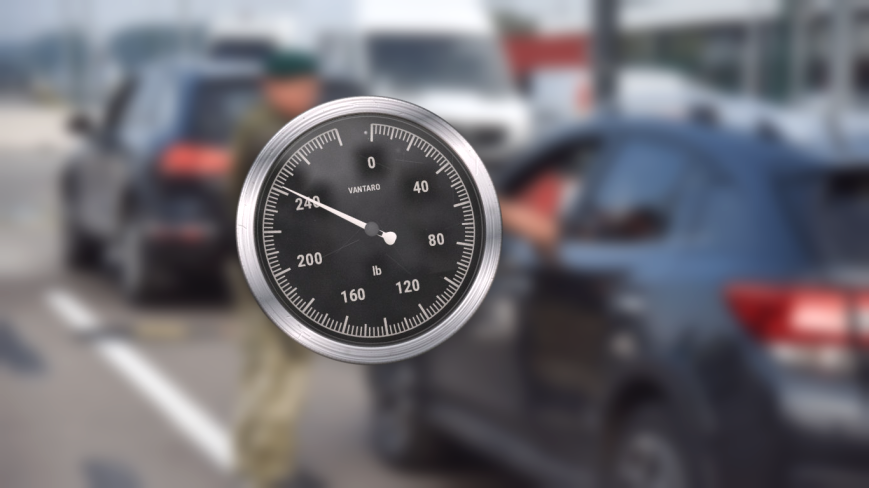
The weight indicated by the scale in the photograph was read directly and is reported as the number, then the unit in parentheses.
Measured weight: 242 (lb)
